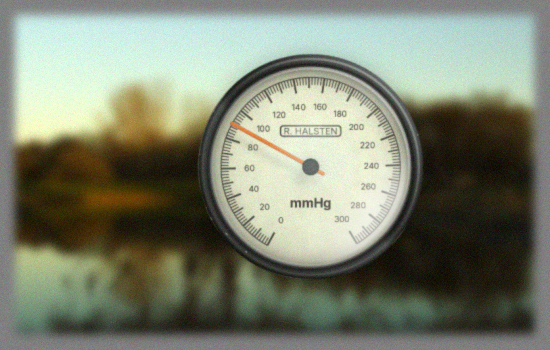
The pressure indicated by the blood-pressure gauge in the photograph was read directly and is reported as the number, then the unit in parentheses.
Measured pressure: 90 (mmHg)
